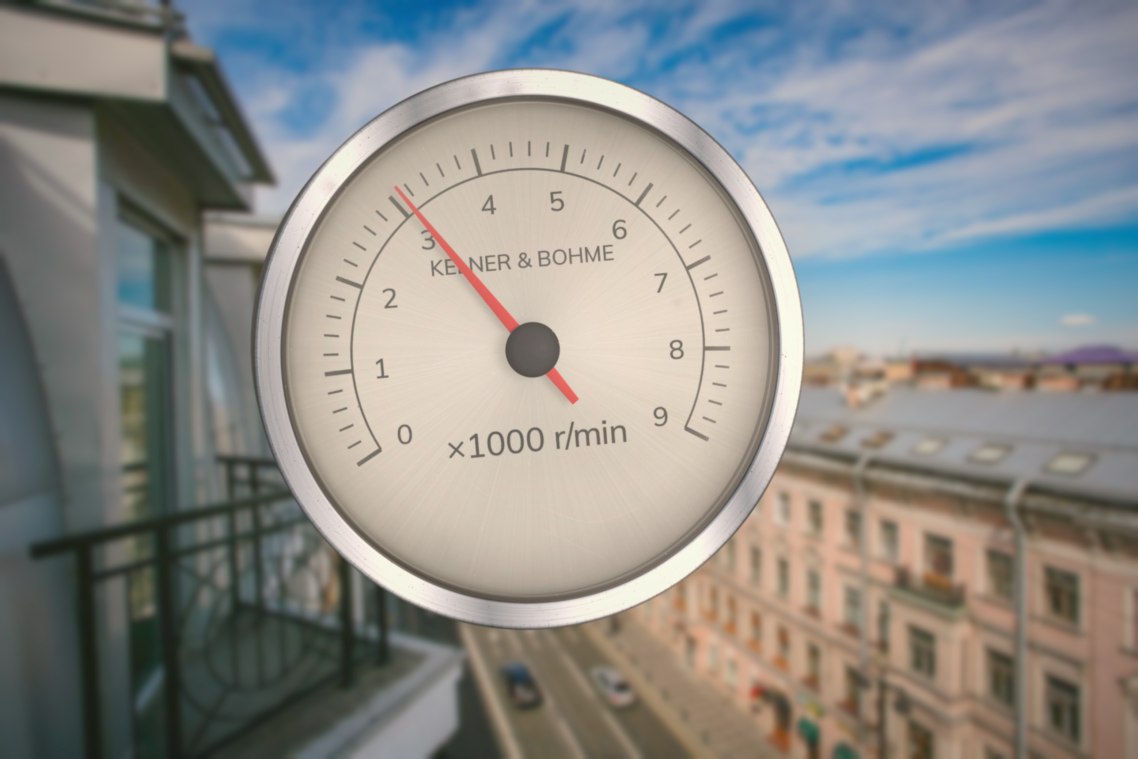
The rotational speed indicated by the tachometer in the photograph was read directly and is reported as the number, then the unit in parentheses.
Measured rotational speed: 3100 (rpm)
